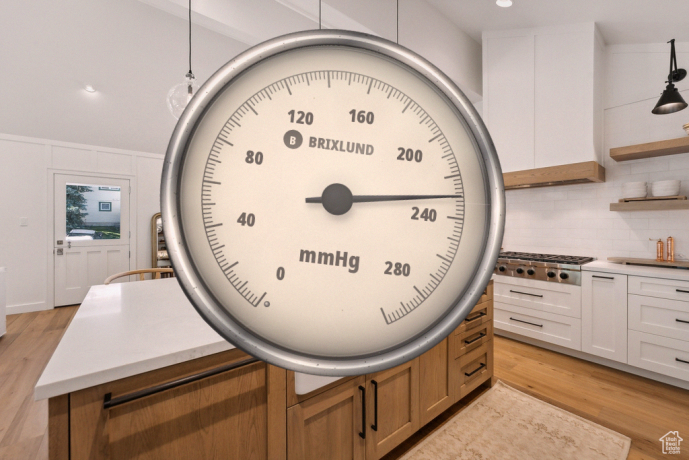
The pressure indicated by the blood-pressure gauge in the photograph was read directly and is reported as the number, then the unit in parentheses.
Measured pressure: 230 (mmHg)
